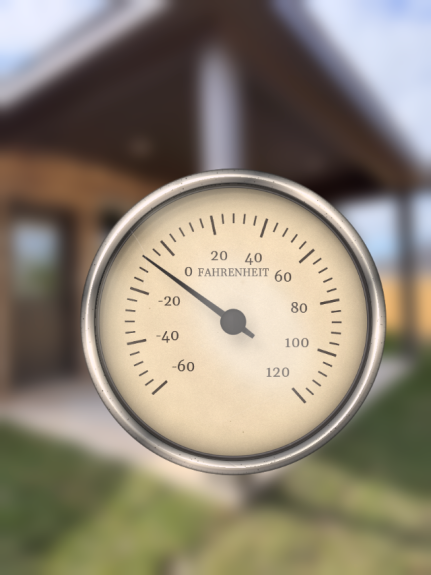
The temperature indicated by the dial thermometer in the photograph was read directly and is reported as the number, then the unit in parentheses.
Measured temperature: -8 (°F)
